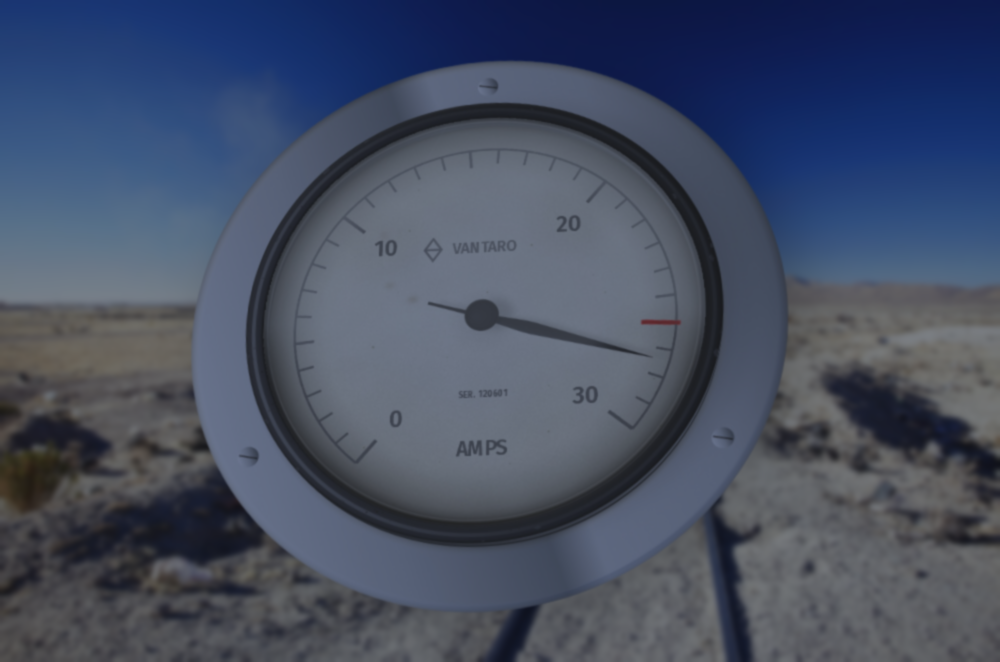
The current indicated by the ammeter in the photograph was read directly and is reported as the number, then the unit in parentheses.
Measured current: 27.5 (A)
